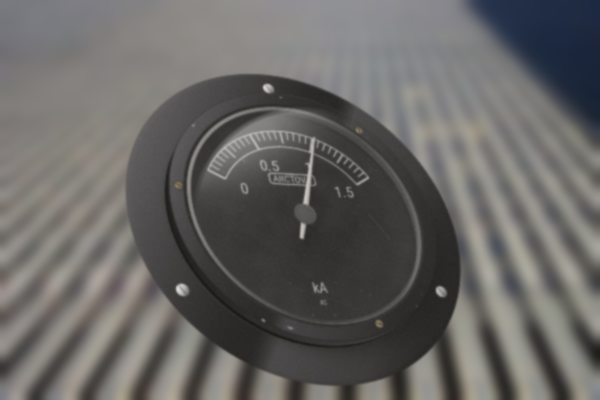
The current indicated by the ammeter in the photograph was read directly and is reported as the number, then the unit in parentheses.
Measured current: 1 (kA)
